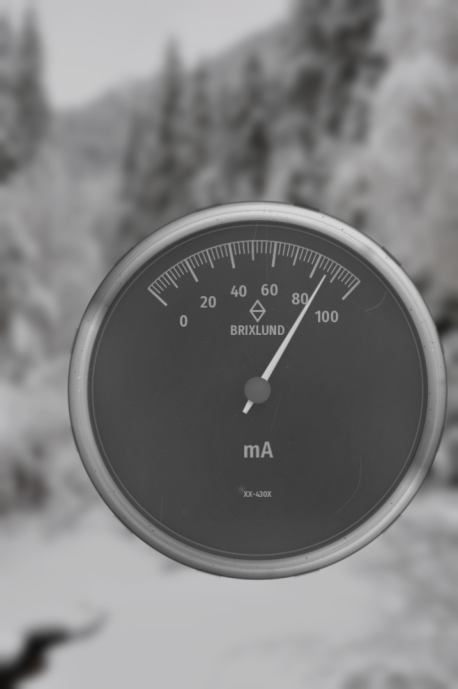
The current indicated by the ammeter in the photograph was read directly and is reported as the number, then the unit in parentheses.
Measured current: 86 (mA)
